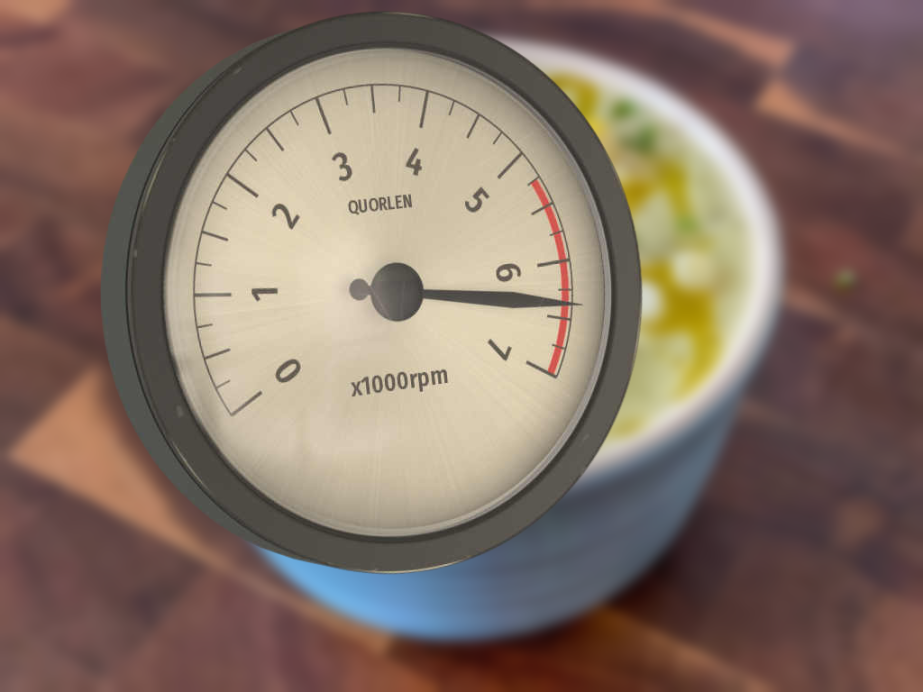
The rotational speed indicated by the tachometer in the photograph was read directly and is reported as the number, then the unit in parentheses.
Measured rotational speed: 6375 (rpm)
